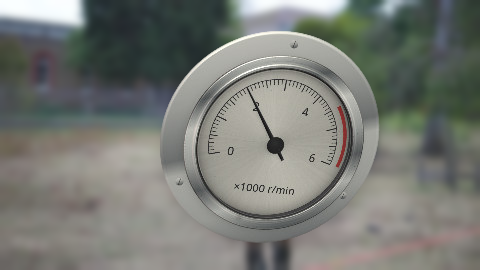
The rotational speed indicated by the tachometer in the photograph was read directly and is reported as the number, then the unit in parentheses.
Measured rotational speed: 2000 (rpm)
